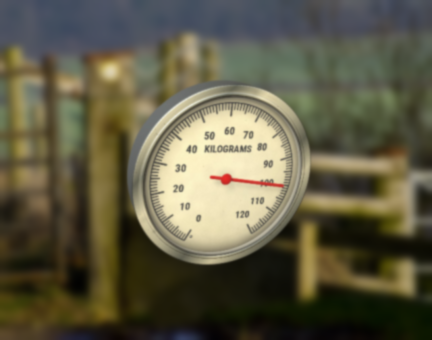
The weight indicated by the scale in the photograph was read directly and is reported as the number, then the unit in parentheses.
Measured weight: 100 (kg)
